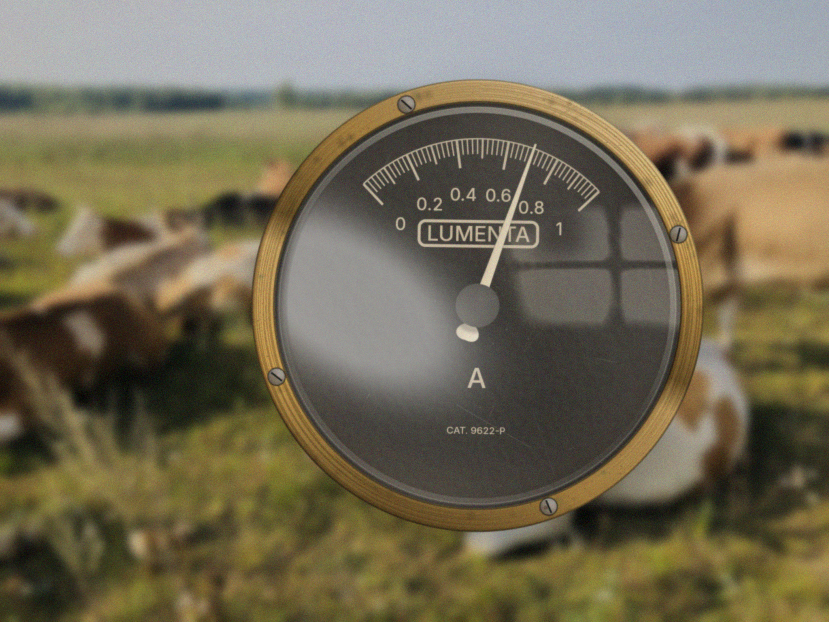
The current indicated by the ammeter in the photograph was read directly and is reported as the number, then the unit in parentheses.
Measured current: 0.7 (A)
